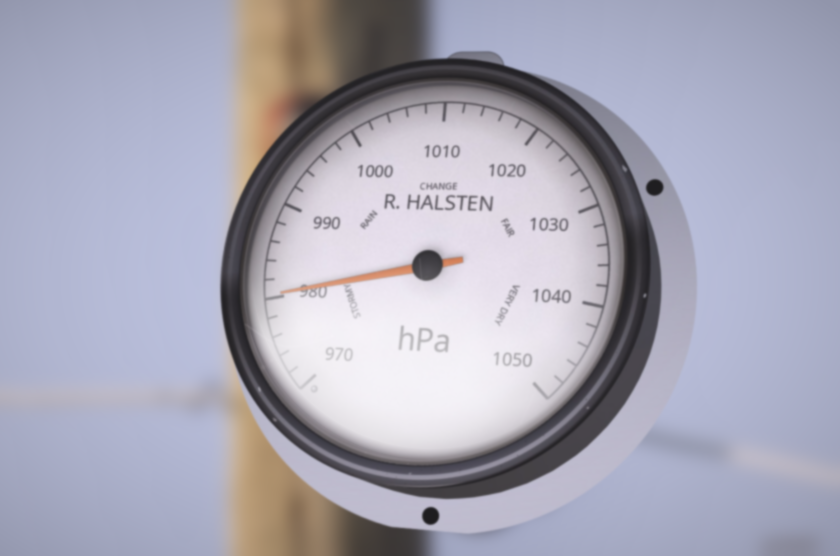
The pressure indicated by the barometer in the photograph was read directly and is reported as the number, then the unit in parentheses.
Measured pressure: 980 (hPa)
